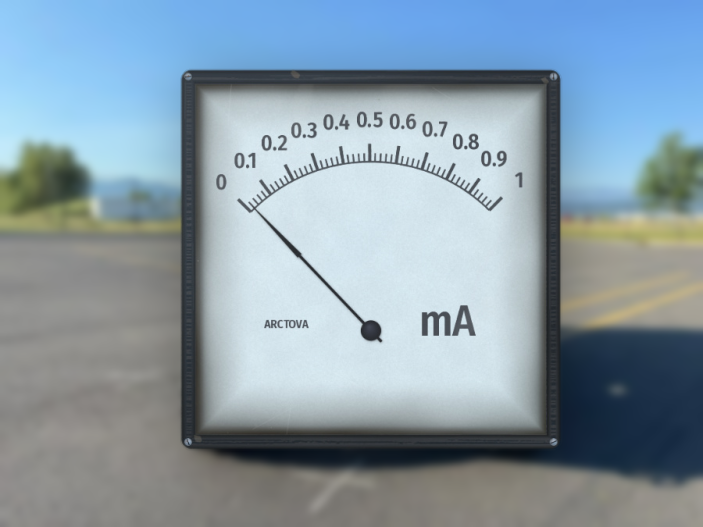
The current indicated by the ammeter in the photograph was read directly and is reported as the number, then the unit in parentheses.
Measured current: 0.02 (mA)
